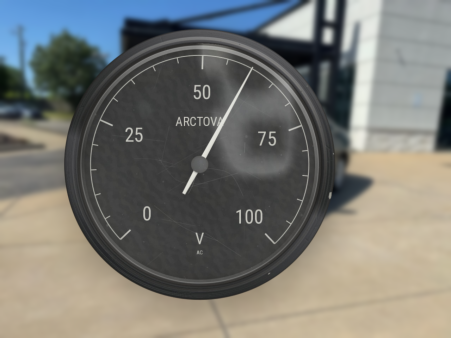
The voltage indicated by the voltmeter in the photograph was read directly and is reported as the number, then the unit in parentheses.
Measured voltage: 60 (V)
